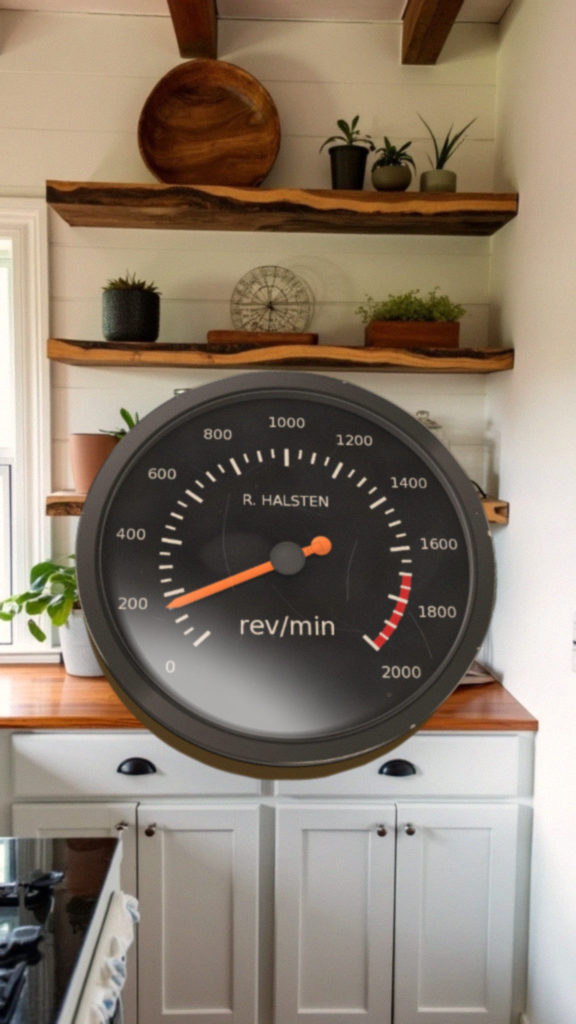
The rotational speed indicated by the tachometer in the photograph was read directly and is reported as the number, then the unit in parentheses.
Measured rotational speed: 150 (rpm)
